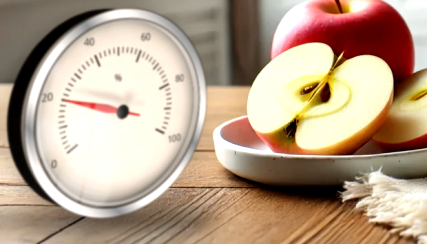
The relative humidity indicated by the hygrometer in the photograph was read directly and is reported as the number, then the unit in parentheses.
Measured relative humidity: 20 (%)
